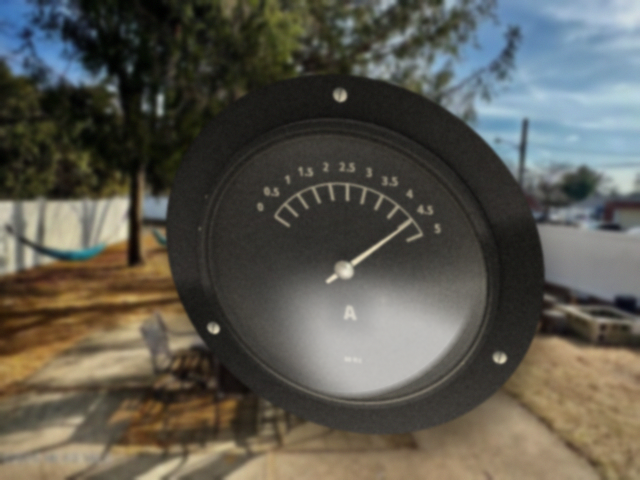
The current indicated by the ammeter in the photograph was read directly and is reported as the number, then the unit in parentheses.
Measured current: 4.5 (A)
